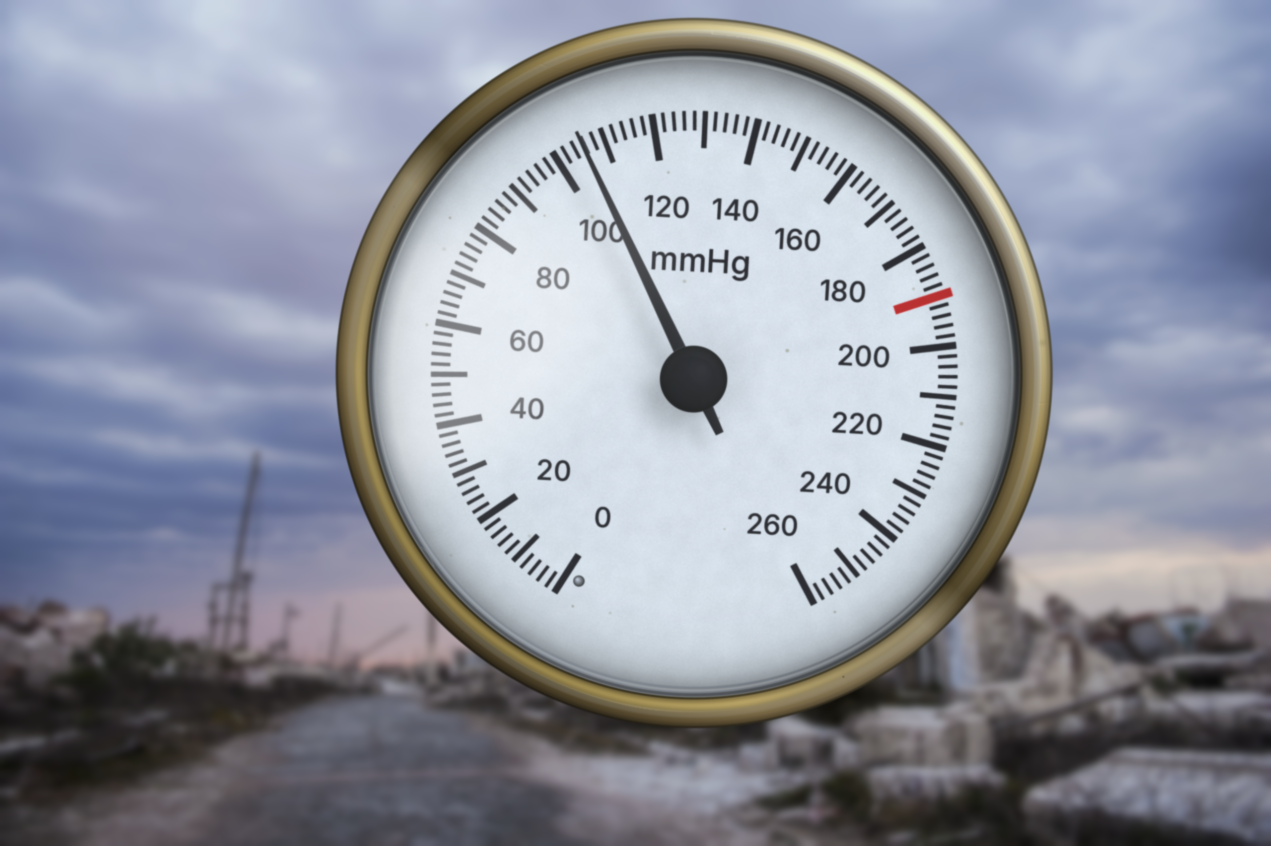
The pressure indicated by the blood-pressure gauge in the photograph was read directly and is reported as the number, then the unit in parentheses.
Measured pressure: 106 (mmHg)
